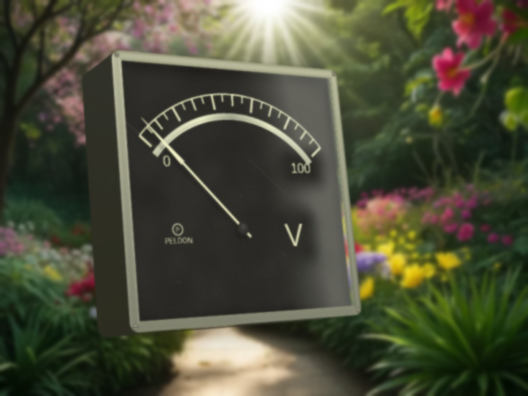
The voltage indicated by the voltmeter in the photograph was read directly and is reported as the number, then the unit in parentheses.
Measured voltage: 5 (V)
